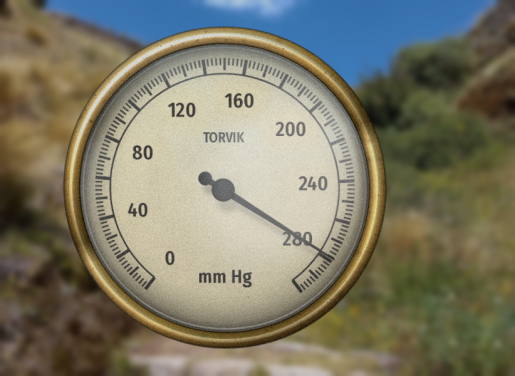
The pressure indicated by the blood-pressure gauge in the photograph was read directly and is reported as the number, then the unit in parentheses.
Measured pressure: 278 (mmHg)
